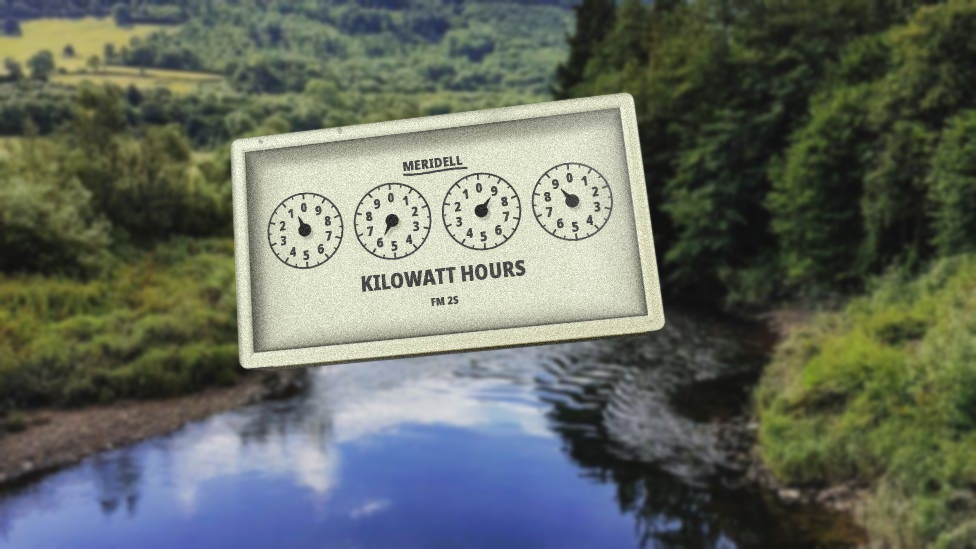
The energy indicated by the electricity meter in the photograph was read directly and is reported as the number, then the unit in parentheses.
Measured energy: 589 (kWh)
